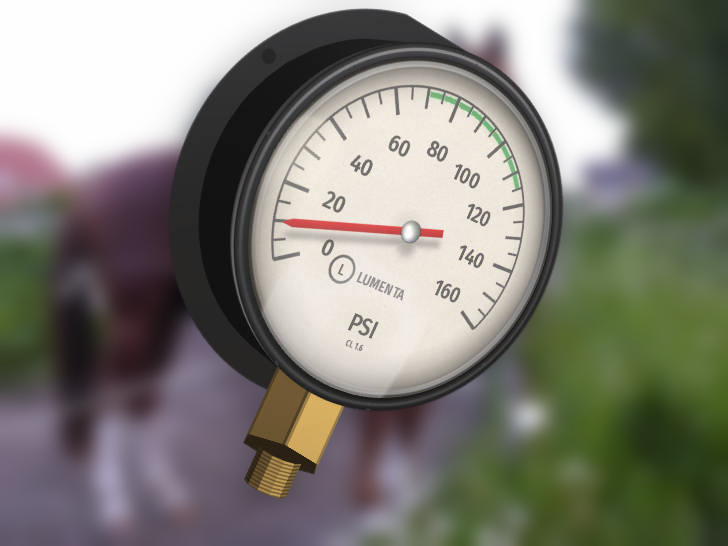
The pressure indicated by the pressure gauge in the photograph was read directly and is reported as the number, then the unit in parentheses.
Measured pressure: 10 (psi)
